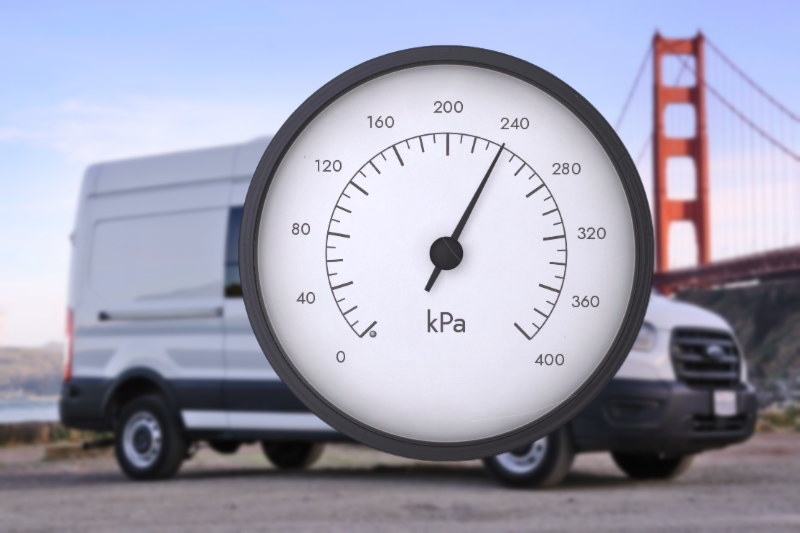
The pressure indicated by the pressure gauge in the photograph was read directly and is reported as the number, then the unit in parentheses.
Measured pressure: 240 (kPa)
